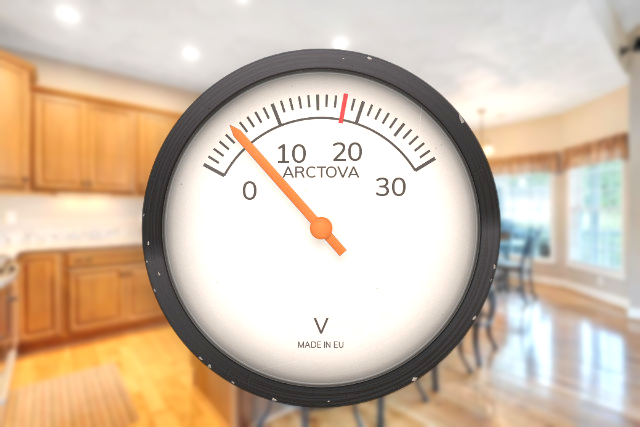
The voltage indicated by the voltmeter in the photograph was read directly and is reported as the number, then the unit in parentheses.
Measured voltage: 5 (V)
